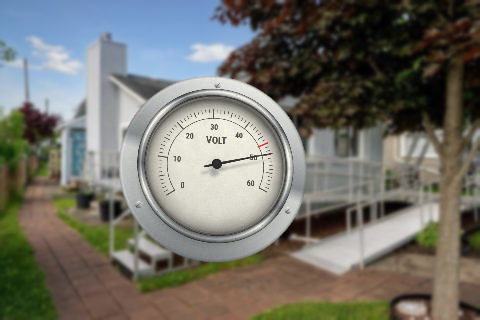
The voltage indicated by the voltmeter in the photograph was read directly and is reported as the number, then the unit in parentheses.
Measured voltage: 50 (V)
